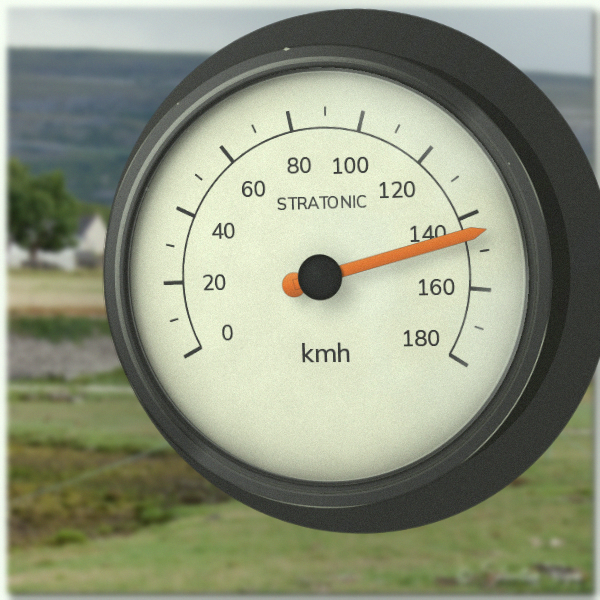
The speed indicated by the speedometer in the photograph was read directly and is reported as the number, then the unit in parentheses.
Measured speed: 145 (km/h)
